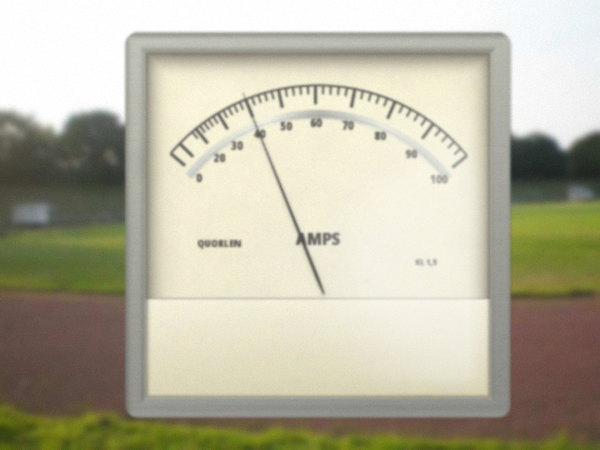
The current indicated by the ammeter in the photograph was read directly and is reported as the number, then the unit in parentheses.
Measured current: 40 (A)
